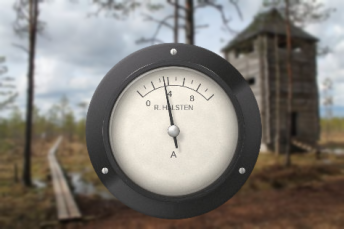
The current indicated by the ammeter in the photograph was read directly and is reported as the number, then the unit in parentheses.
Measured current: 3.5 (A)
